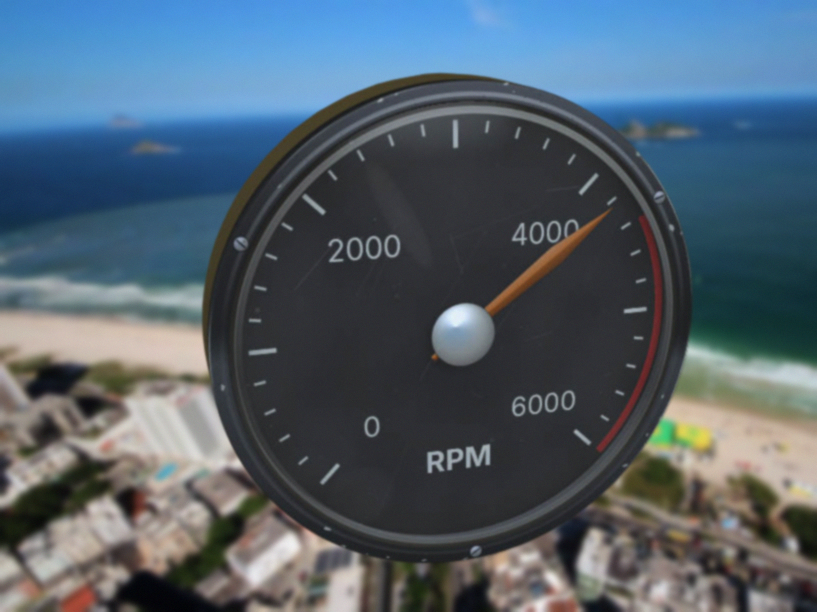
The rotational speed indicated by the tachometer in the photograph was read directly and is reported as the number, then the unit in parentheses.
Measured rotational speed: 4200 (rpm)
